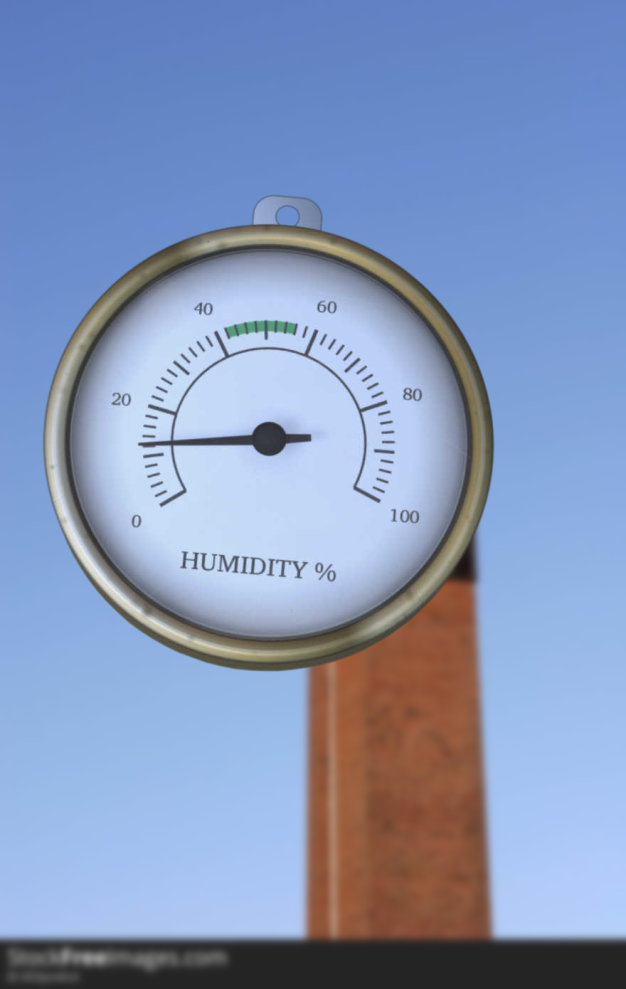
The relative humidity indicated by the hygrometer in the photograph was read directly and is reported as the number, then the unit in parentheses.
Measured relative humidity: 12 (%)
